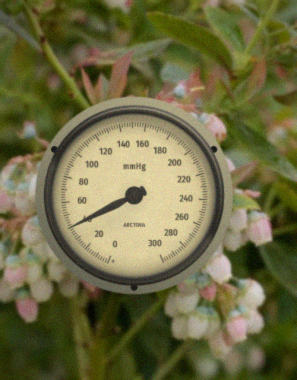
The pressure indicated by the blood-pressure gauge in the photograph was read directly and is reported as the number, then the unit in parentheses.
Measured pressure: 40 (mmHg)
